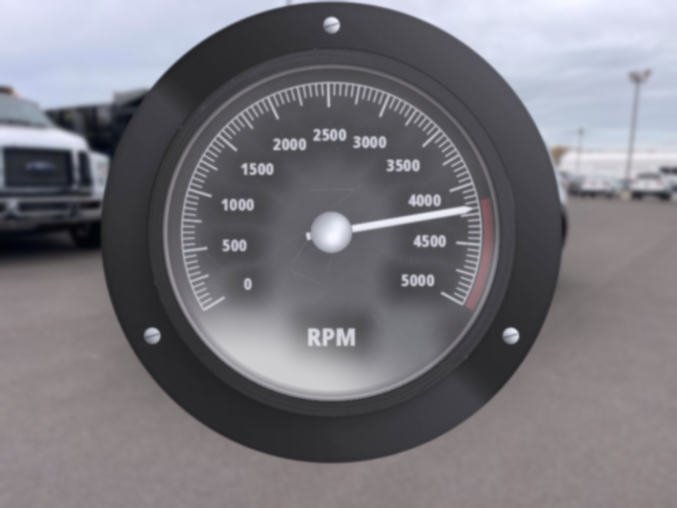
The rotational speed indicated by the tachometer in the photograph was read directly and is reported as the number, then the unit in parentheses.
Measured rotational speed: 4200 (rpm)
